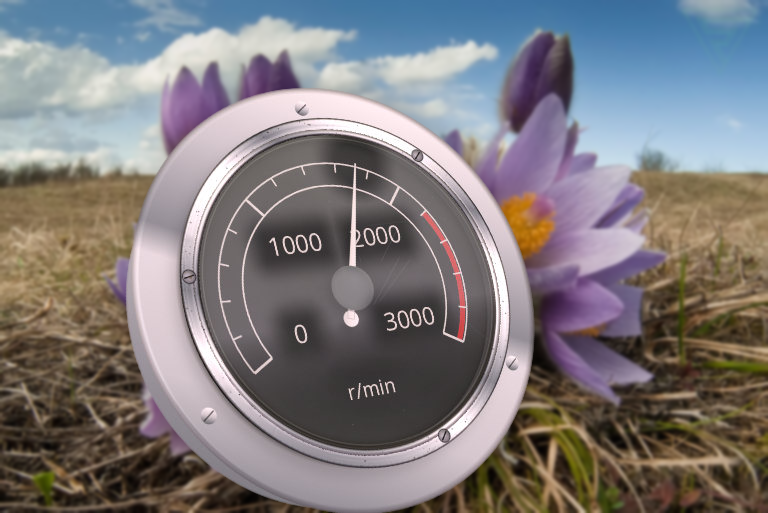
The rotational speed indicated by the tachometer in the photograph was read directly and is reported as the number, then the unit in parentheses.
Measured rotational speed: 1700 (rpm)
